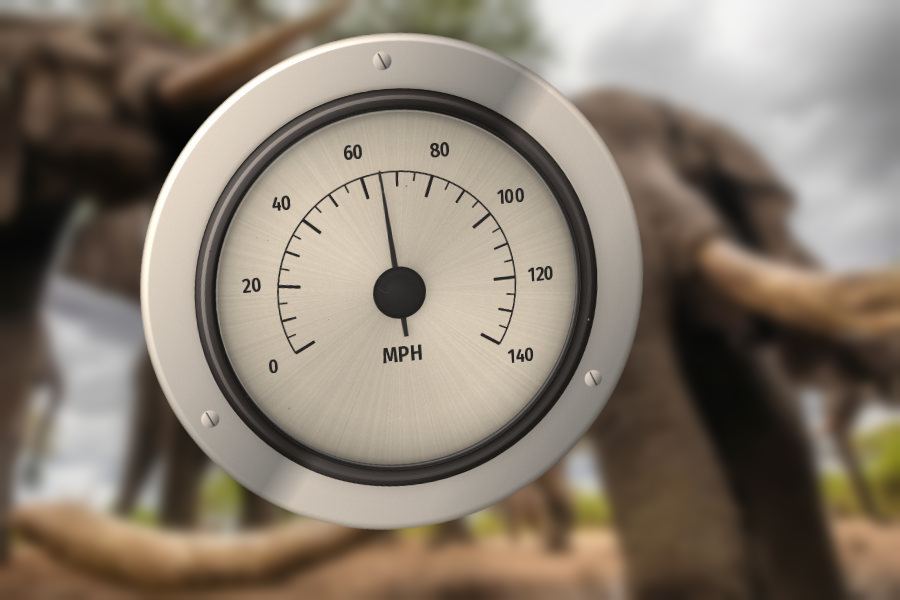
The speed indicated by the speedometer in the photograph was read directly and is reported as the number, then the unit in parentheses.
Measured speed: 65 (mph)
